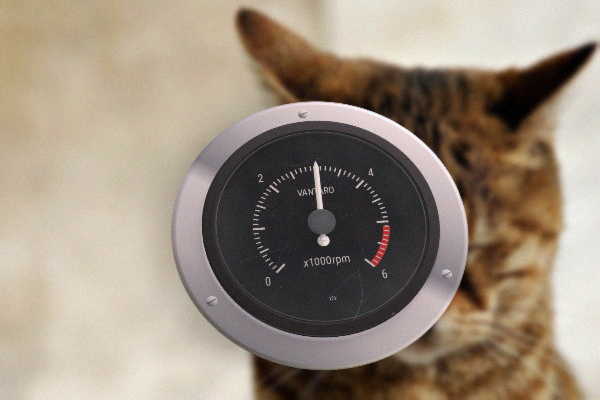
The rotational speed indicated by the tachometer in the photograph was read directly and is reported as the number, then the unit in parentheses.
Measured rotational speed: 3000 (rpm)
